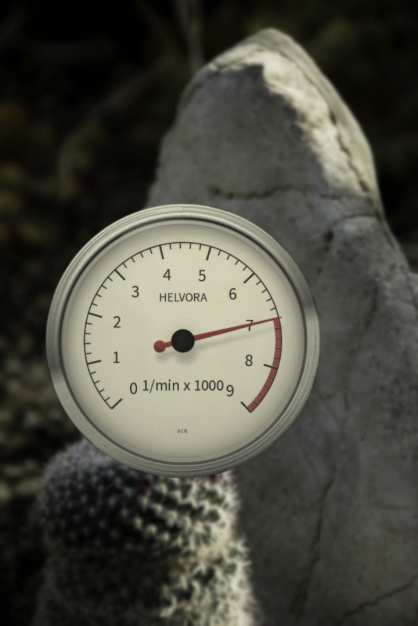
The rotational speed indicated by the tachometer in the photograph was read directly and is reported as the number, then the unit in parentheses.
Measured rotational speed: 7000 (rpm)
